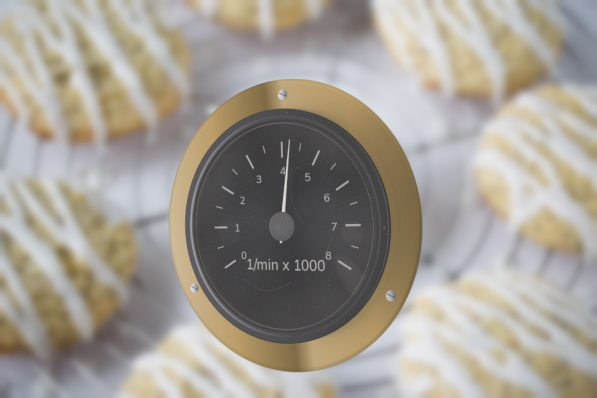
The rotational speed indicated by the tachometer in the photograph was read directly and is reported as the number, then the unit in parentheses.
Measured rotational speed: 4250 (rpm)
